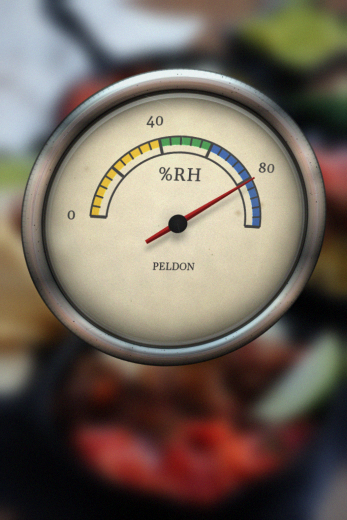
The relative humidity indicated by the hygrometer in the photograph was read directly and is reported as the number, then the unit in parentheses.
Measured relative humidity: 80 (%)
